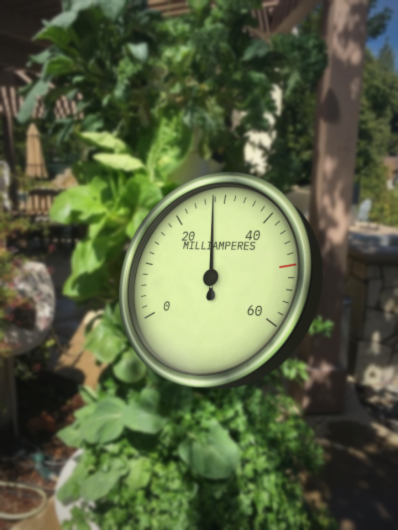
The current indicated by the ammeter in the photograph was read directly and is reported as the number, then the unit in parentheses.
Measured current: 28 (mA)
